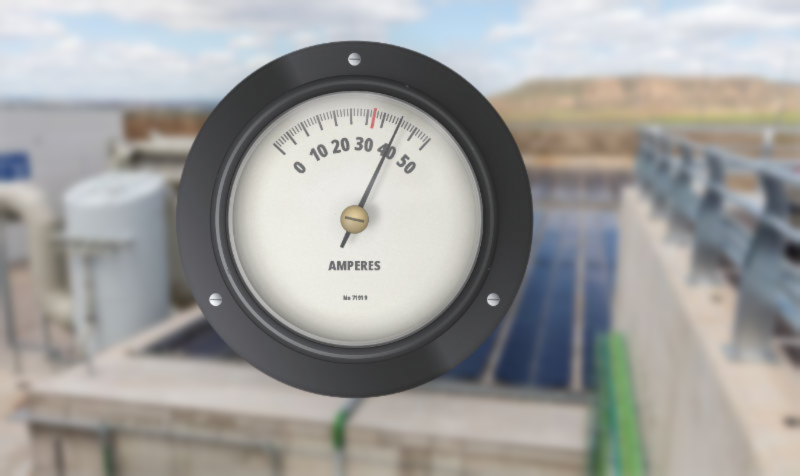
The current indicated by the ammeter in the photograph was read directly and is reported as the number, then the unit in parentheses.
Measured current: 40 (A)
